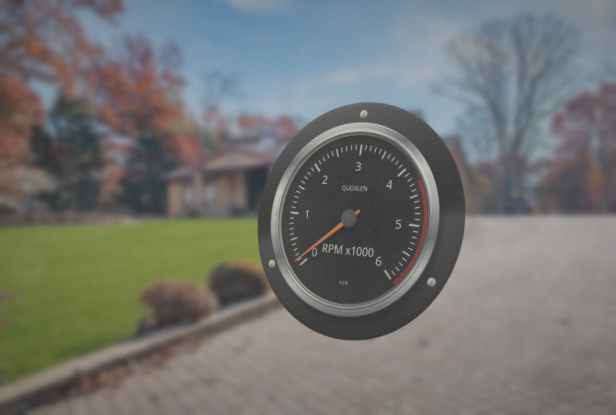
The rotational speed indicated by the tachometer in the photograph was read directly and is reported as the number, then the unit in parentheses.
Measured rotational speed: 100 (rpm)
